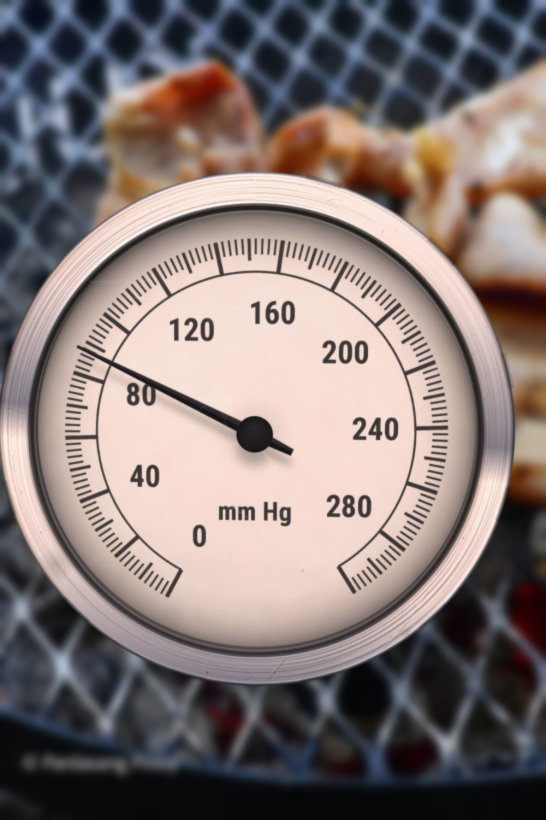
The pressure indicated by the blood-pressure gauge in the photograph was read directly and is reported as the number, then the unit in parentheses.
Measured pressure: 88 (mmHg)
